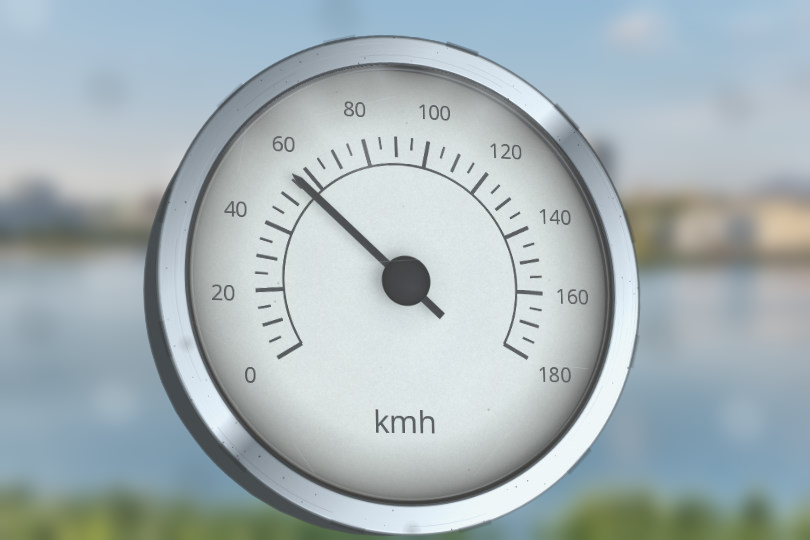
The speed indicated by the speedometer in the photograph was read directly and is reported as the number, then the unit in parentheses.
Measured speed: 55 (km/h)
